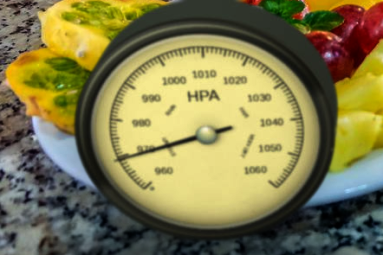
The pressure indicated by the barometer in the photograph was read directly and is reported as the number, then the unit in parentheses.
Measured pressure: 970 (hPa)
